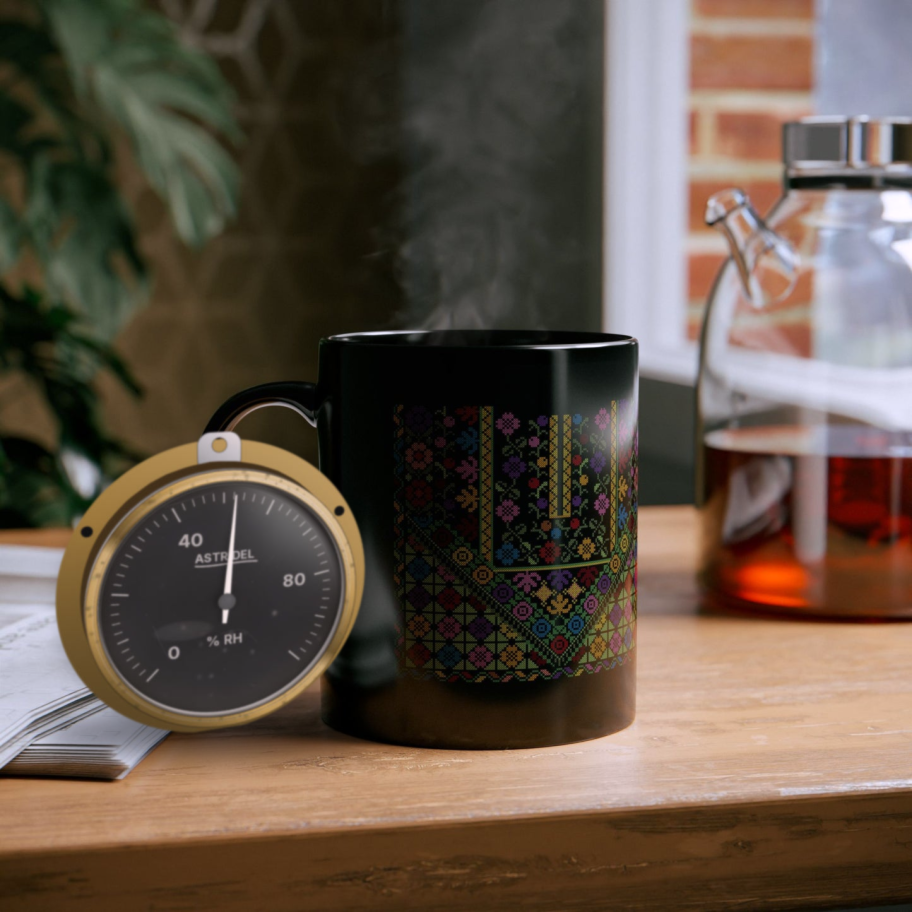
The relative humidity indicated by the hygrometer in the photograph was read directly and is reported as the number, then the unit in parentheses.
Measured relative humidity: 52 (%)
